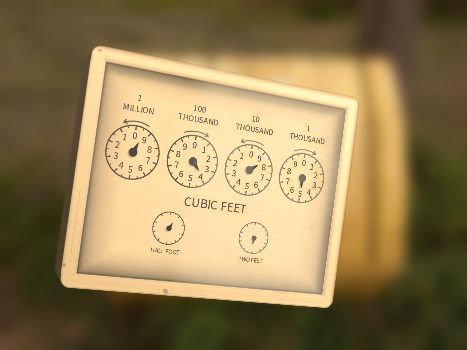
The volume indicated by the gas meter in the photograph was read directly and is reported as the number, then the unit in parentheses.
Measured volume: 938500 (ft³)
